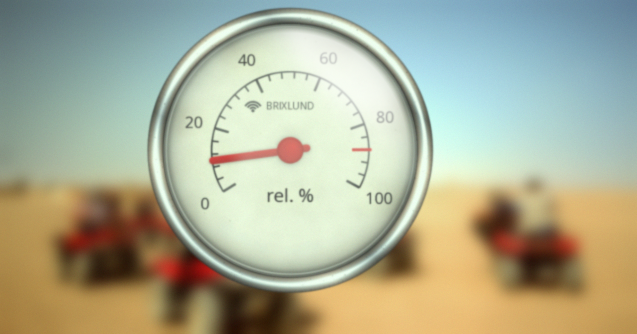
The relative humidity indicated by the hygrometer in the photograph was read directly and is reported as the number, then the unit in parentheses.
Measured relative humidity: 10 (%)
